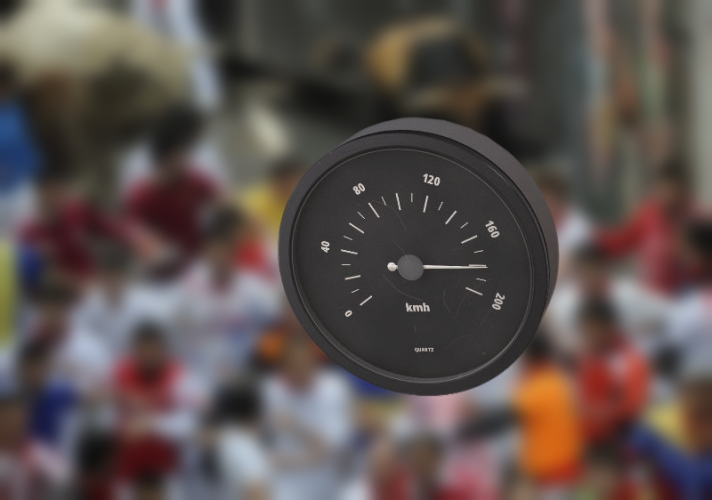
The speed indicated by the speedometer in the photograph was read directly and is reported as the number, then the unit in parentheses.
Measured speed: 180 (km/h)
